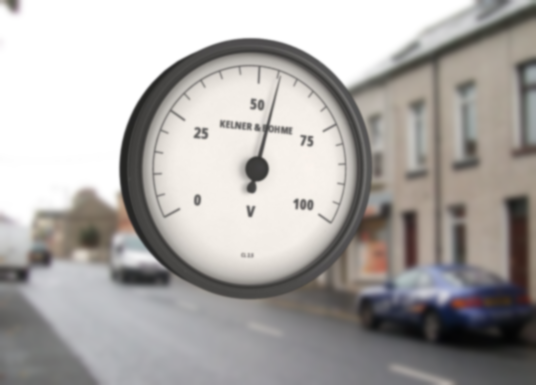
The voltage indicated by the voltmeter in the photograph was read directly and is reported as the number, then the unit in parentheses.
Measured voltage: 55 (V)
